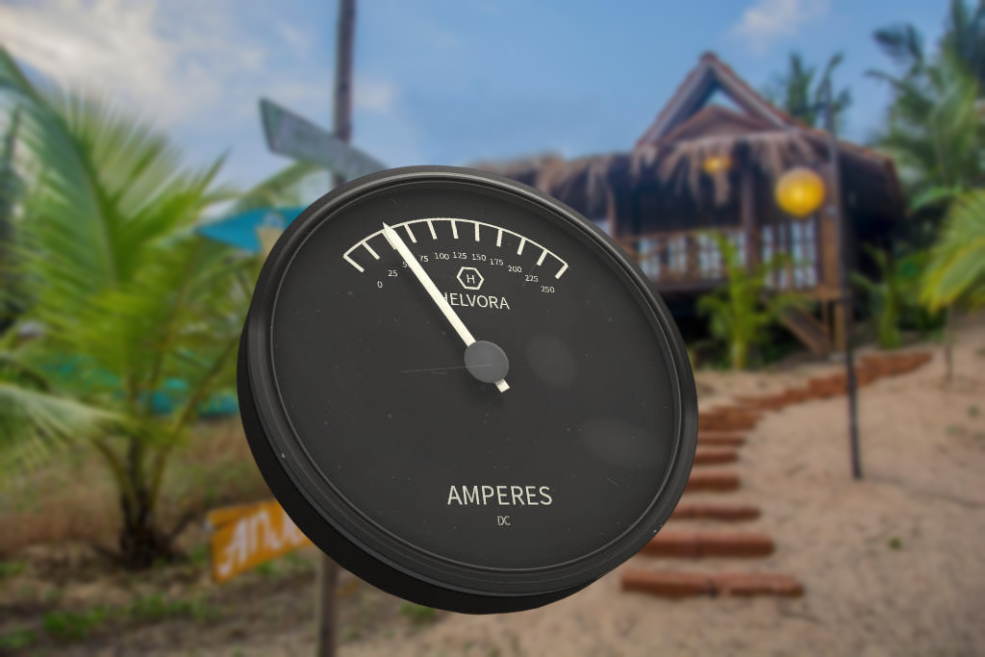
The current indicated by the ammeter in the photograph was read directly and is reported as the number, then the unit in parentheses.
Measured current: 50 (A)
